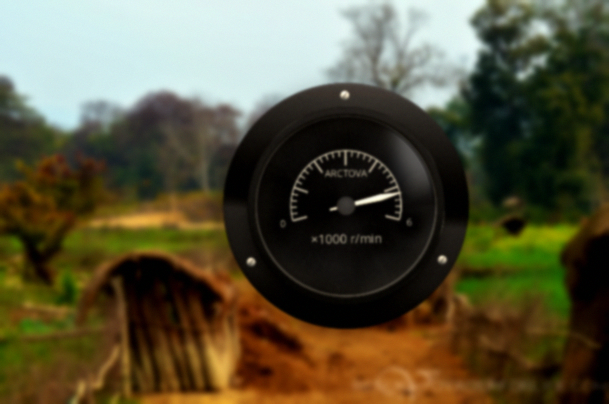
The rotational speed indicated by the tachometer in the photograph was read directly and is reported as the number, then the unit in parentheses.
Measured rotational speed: 5200 (rpm)
